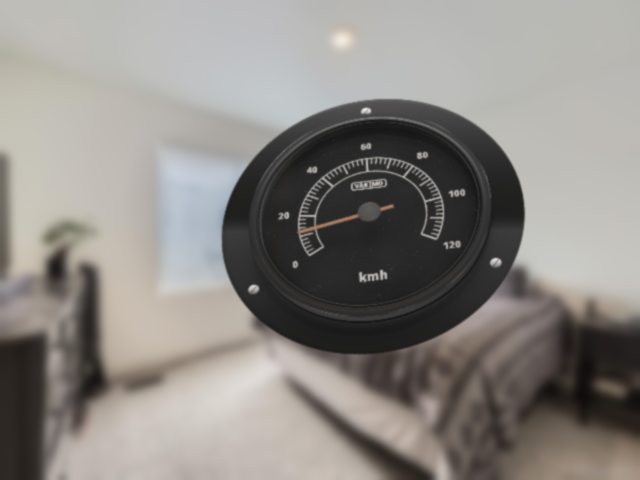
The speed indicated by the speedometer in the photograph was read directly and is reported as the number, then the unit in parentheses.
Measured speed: 10 (km/h)
